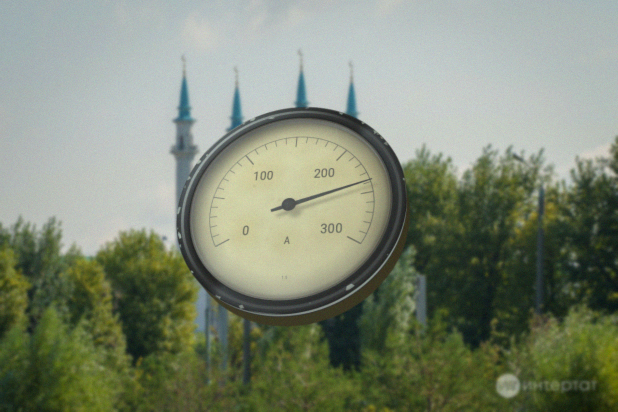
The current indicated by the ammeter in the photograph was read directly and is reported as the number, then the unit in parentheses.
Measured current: 240 (A)
